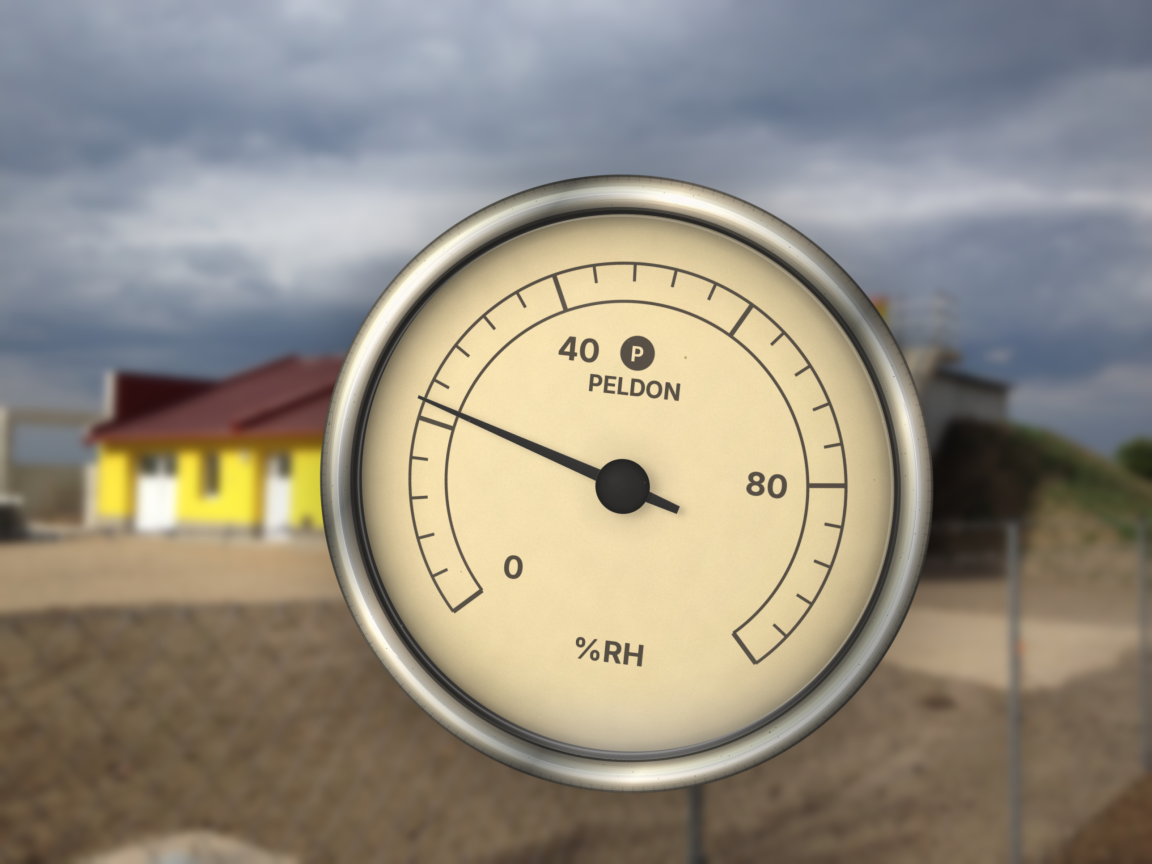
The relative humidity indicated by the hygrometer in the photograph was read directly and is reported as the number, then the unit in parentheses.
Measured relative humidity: 22 (%)
